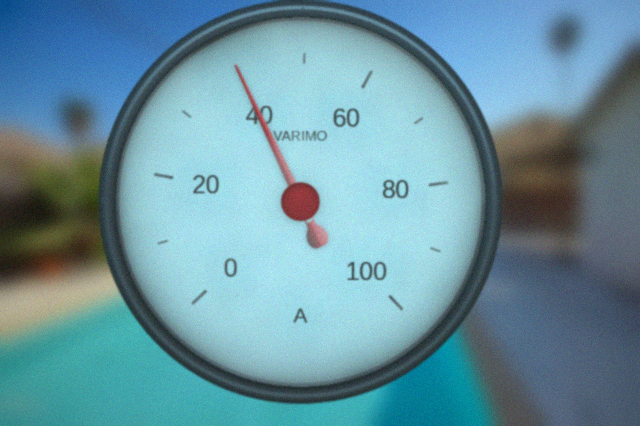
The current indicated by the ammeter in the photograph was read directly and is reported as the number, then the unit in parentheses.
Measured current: 40 (A)
